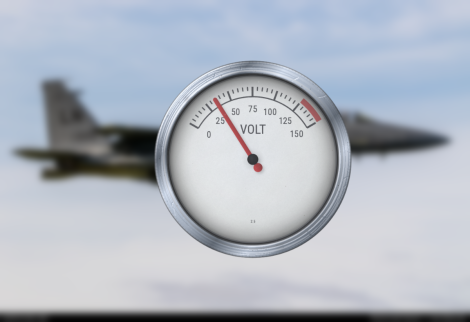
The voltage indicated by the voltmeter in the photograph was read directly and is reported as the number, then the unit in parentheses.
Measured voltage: 35 (V)
